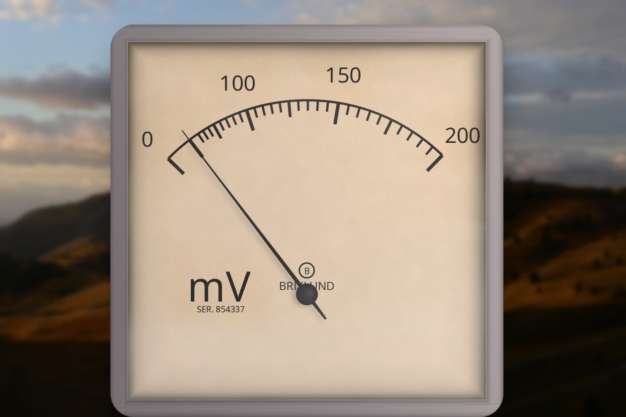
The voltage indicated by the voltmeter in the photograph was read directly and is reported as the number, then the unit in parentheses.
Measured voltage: 50 (mV)
